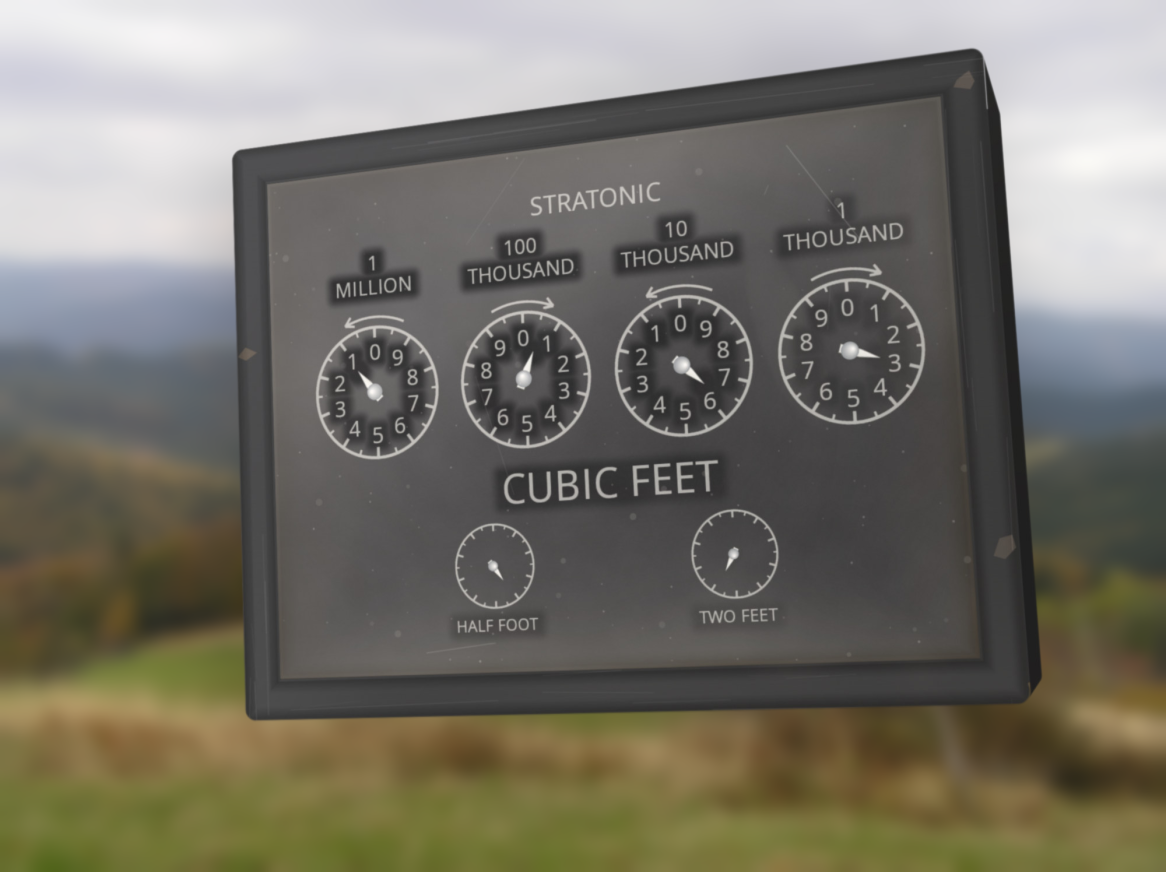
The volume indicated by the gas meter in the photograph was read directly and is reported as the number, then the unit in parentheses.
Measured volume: 106300 (ft³)
